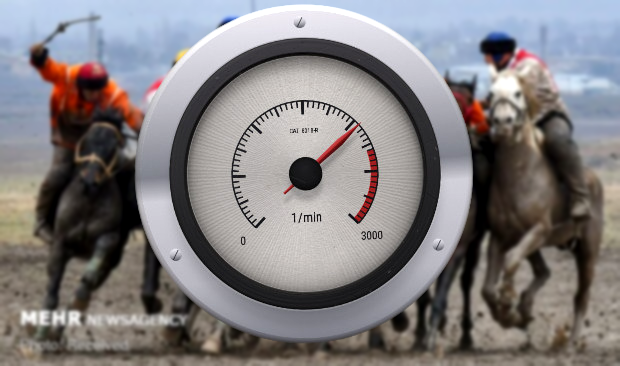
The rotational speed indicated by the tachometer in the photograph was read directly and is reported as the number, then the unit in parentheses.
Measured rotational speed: 2050 (rpm)
